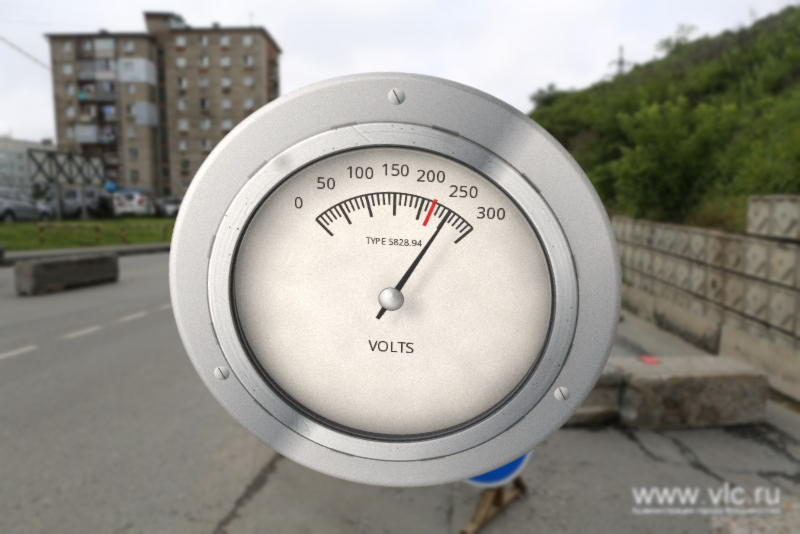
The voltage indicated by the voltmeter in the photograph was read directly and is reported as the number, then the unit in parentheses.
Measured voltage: 250 (V)
